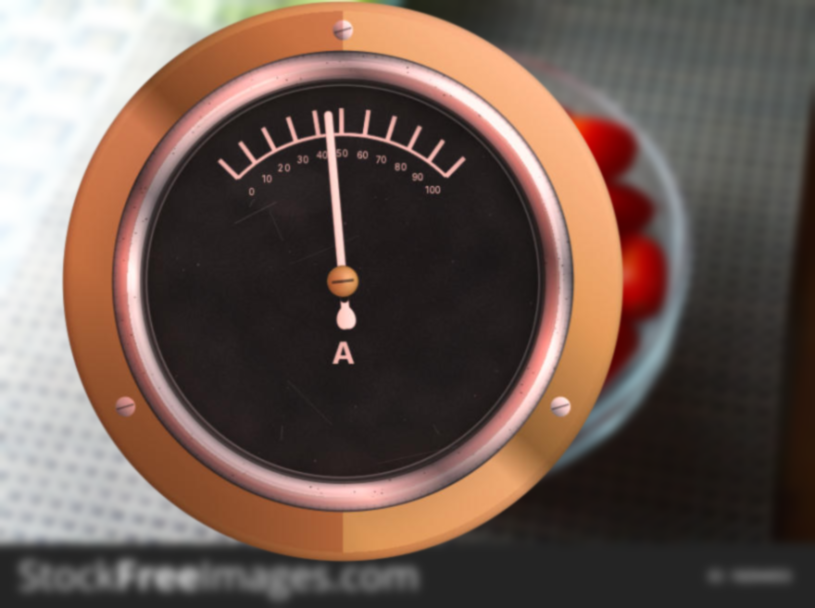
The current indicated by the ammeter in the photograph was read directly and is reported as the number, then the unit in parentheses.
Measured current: 45 (A)
